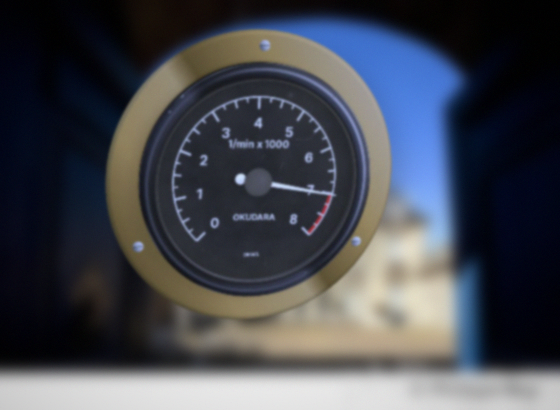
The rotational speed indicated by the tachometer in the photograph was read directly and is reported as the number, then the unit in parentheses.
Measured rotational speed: 7000 (rpm)
